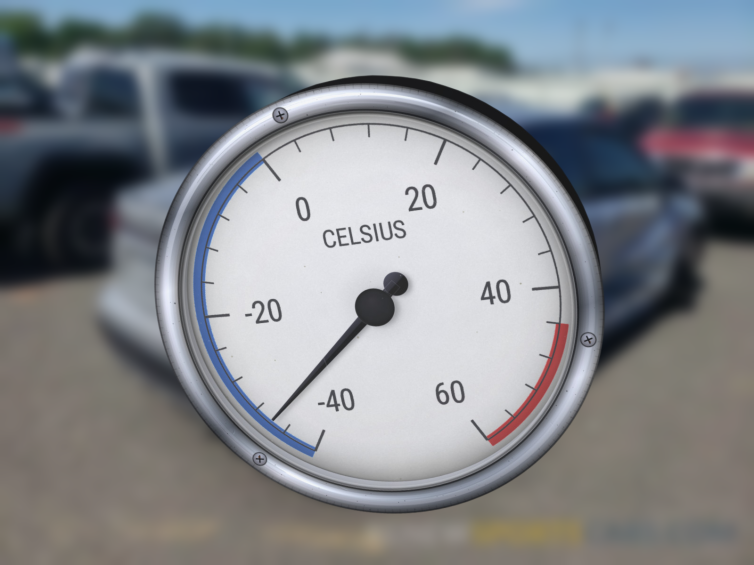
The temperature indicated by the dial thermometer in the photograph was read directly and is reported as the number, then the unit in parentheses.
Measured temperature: -34 (°C)
